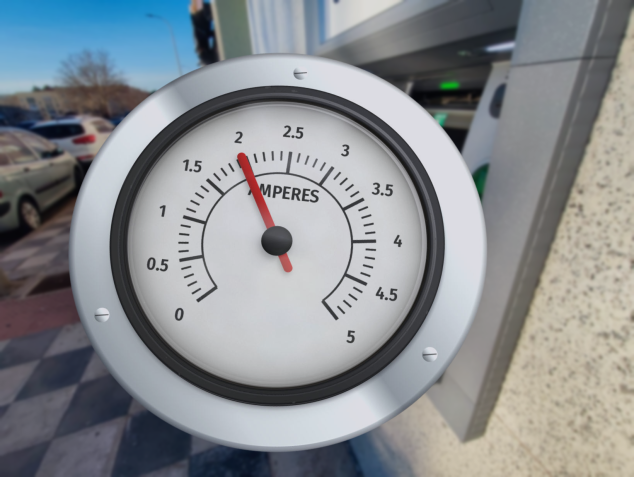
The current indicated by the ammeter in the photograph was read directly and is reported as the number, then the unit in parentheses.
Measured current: 1.95 (A)
